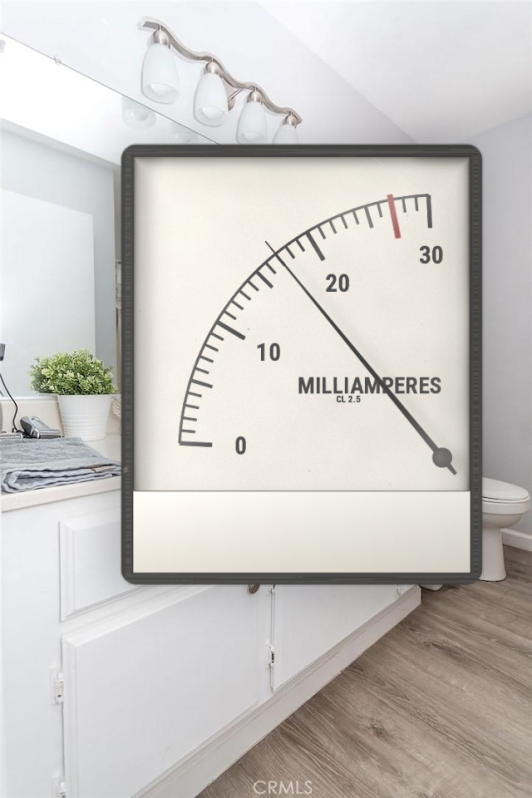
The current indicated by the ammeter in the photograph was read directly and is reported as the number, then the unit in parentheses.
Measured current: 17 (mA)
